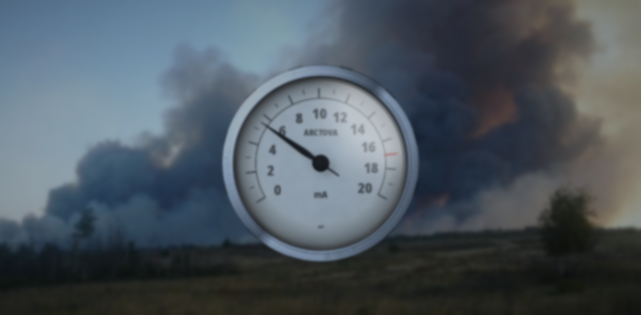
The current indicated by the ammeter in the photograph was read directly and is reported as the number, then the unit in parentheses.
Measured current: 5.5 (mA)
